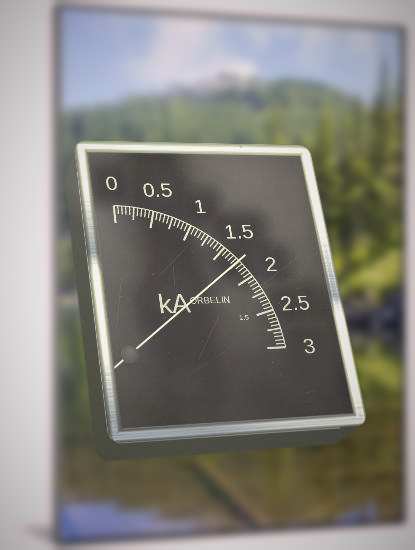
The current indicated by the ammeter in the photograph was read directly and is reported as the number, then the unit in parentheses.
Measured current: 1.75 (kA)
